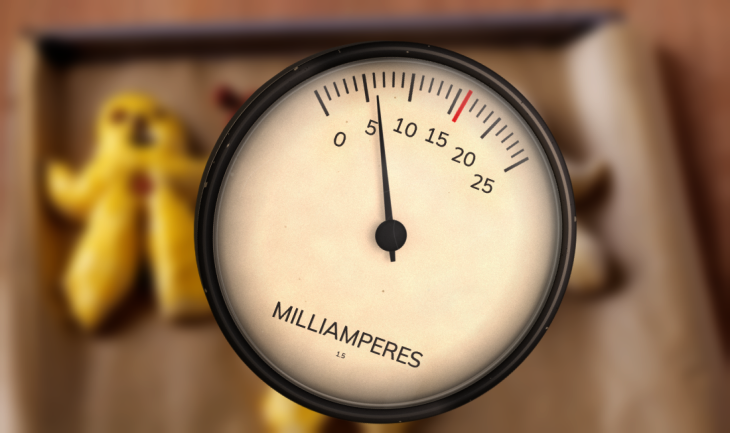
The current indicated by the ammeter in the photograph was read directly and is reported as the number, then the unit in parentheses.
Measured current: 6 (mA)
